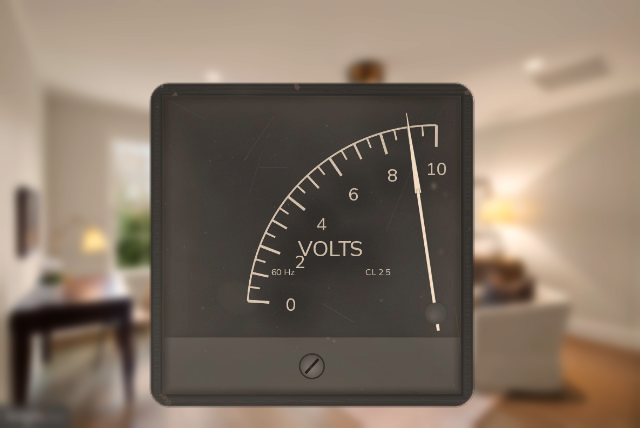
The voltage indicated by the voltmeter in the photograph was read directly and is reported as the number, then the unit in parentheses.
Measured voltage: 9 (V)
